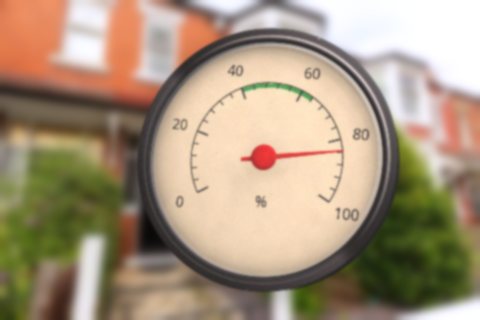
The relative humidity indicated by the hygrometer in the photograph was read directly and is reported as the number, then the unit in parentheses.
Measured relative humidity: 84 (%)
